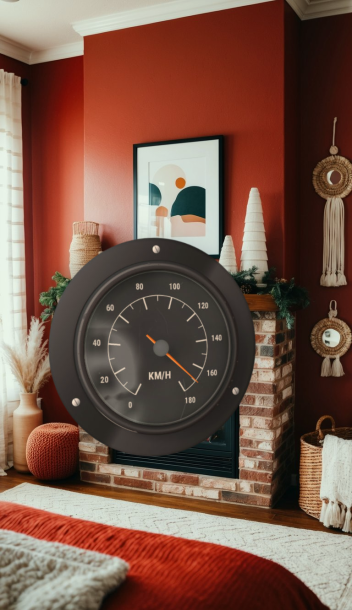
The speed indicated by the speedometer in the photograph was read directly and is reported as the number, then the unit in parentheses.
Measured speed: 170 (km/h)
